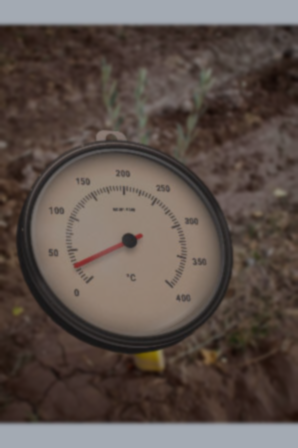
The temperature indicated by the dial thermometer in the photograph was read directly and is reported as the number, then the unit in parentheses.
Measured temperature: 25 (°C)
